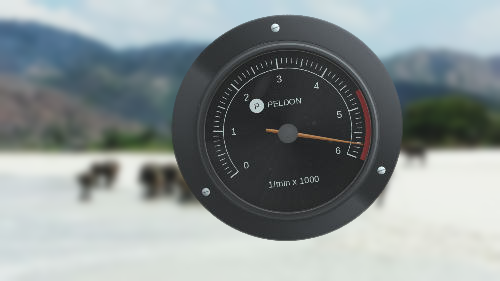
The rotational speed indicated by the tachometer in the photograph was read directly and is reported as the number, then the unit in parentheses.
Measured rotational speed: 5700 (rpm)
